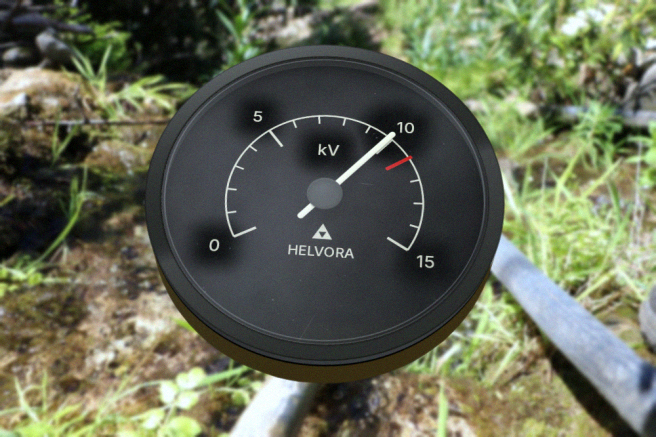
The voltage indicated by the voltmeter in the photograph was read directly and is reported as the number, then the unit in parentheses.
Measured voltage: 10 (kV)
